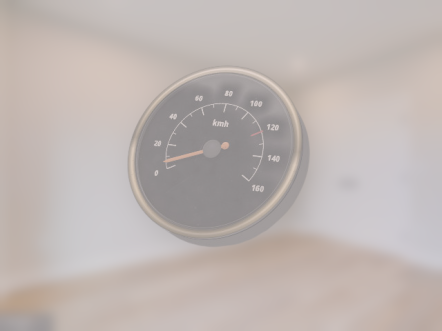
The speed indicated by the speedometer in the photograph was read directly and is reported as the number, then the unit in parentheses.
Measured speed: 5 (km/h)
